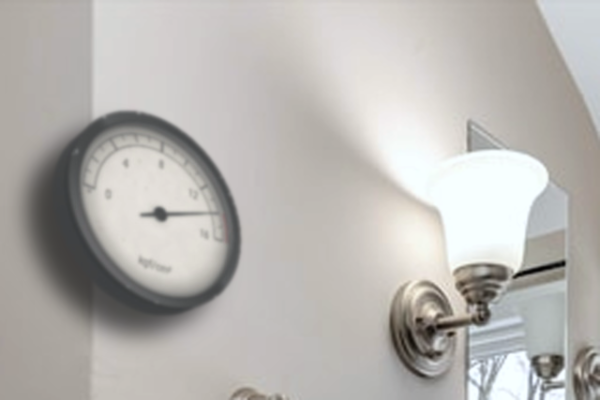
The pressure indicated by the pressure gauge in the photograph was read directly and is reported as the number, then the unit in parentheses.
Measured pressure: 14 (kg/cm²)
